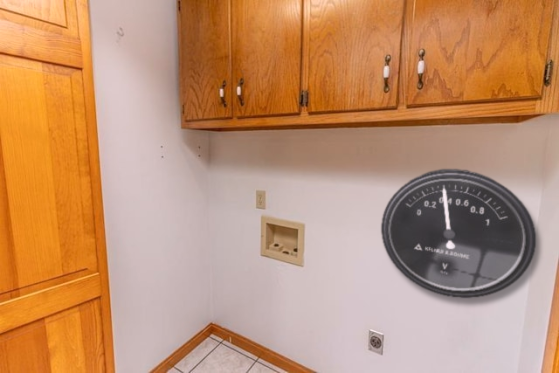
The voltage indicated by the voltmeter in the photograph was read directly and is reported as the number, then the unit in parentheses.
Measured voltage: 0.4 (V)
